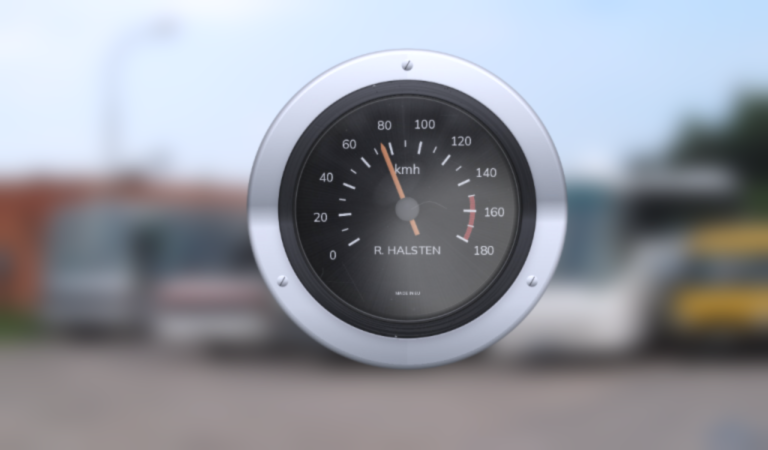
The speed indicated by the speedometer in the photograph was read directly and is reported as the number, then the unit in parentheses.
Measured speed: 75 (km/h)
